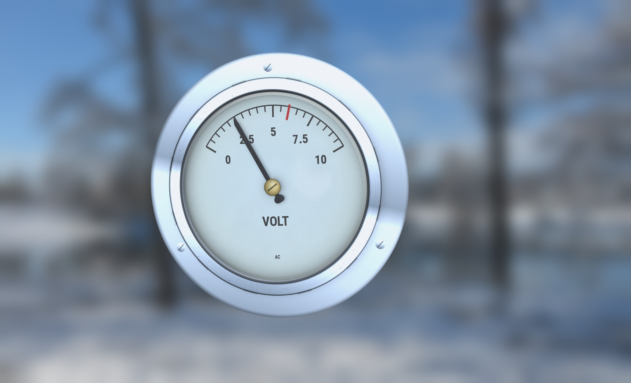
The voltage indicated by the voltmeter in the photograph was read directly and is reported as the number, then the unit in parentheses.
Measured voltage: 2.5 (V)
